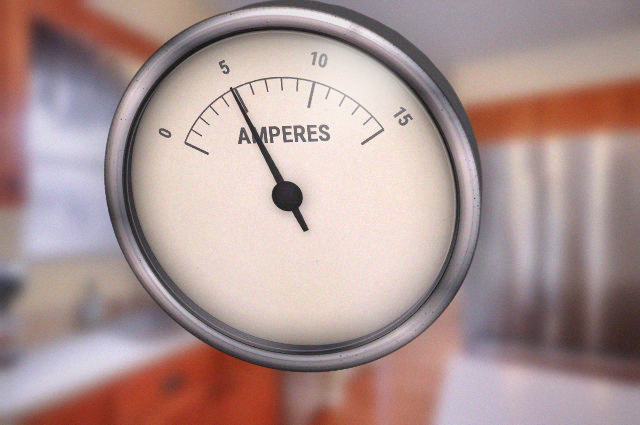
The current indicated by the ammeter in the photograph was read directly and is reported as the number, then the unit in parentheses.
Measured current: 5 (A)
